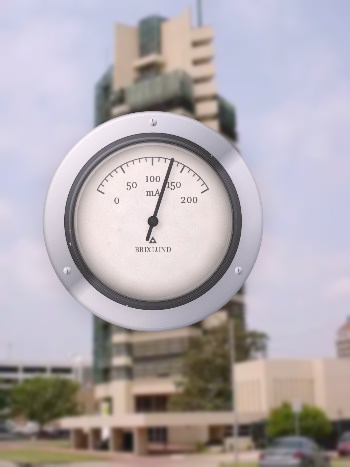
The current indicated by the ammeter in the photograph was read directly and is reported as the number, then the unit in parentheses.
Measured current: 130 (mA)
